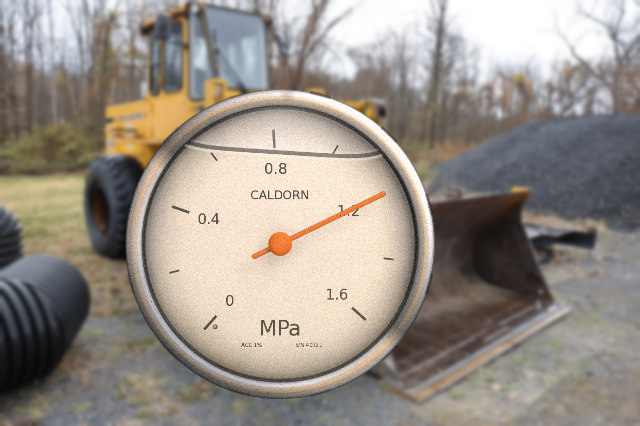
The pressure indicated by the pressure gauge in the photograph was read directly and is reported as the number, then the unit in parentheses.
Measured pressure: 1.2 (MPa)
